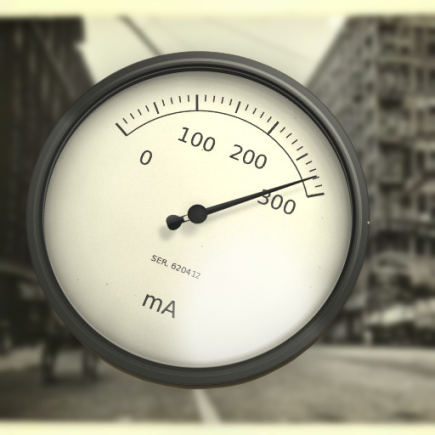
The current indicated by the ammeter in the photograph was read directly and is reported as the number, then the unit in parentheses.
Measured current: 280 (mA)
